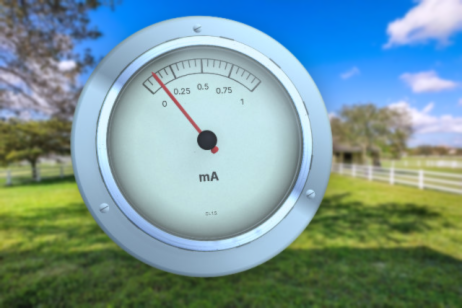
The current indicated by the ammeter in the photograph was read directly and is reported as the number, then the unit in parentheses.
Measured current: 0.1 (mA)
